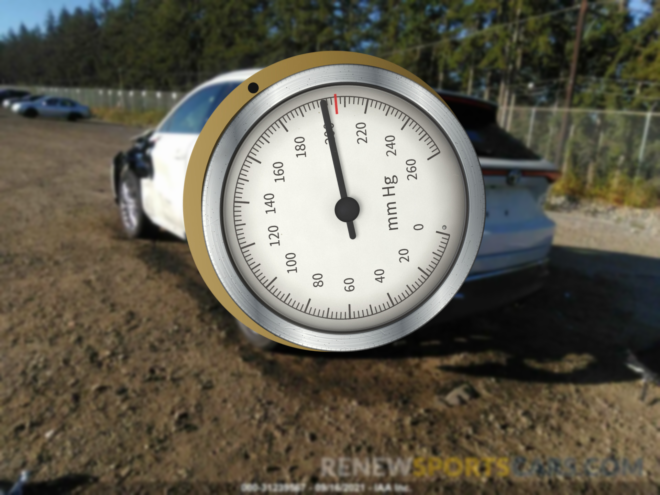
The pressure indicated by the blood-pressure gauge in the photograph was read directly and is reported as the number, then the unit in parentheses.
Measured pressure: 200 (mmHg)
